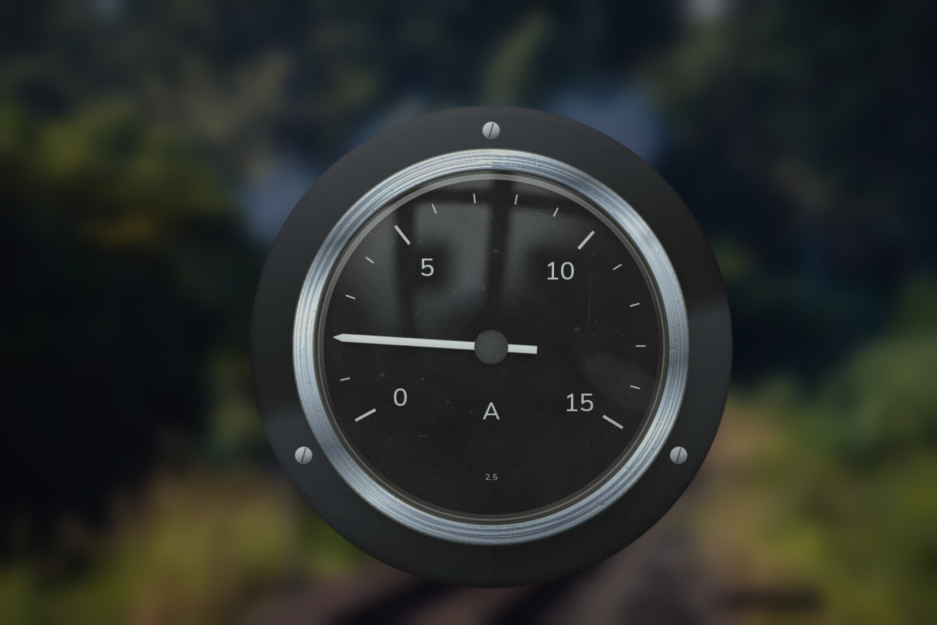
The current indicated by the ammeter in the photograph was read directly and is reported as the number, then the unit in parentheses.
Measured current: 2 (A)
